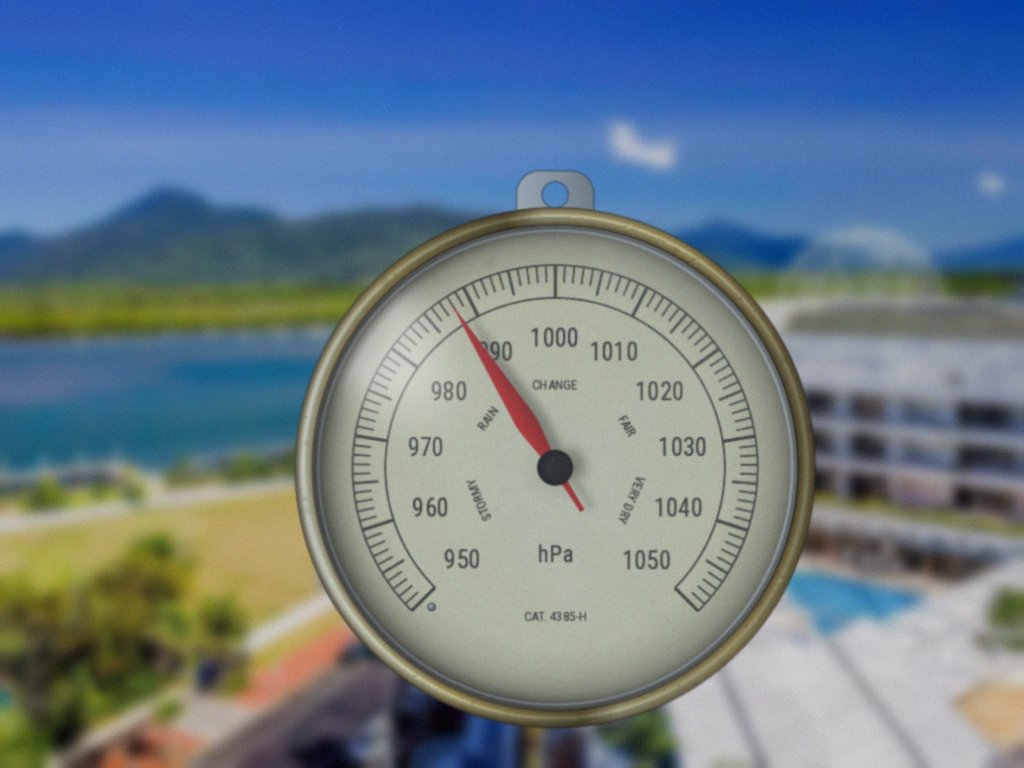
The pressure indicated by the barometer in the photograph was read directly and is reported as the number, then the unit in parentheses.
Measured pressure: 988 (hPa)
